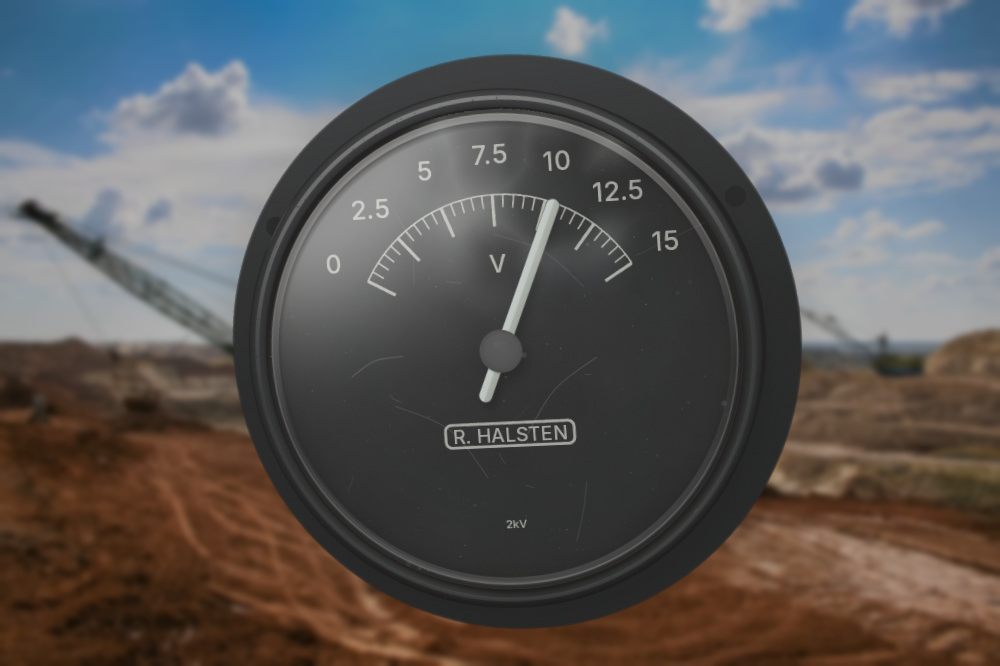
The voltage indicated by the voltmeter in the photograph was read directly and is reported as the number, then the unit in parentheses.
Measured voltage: 10.5 (V)
